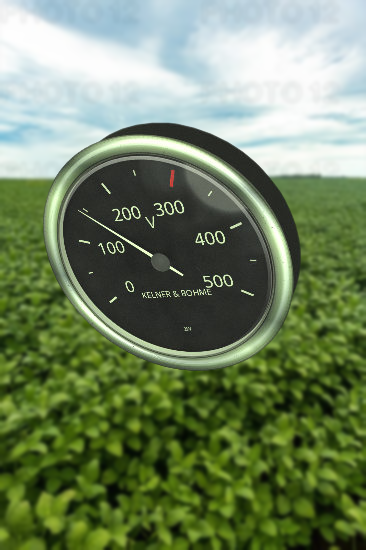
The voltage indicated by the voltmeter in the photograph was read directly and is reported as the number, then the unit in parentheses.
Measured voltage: 150 (V)
